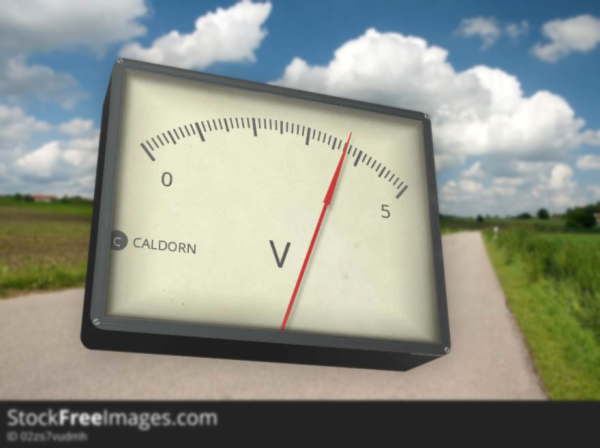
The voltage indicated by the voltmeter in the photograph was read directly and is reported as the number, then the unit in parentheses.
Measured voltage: 3.7 (V)
